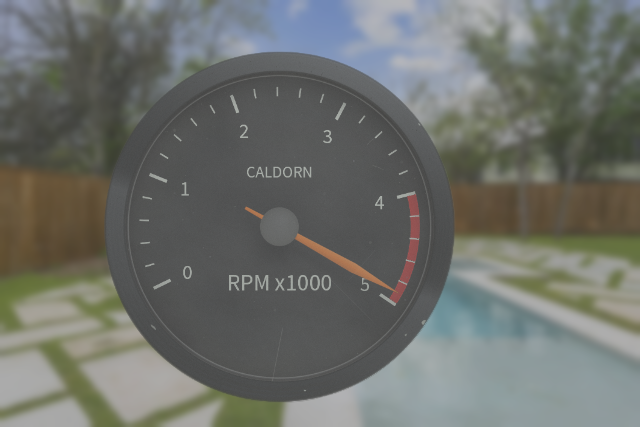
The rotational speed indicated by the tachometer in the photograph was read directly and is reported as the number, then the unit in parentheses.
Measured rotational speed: 4900 (rpm)
